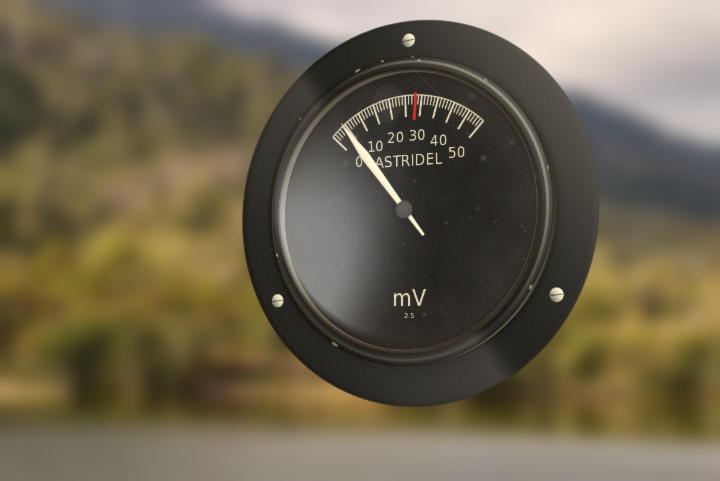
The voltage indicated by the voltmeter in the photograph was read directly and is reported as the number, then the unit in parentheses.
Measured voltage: 5 (mV)
